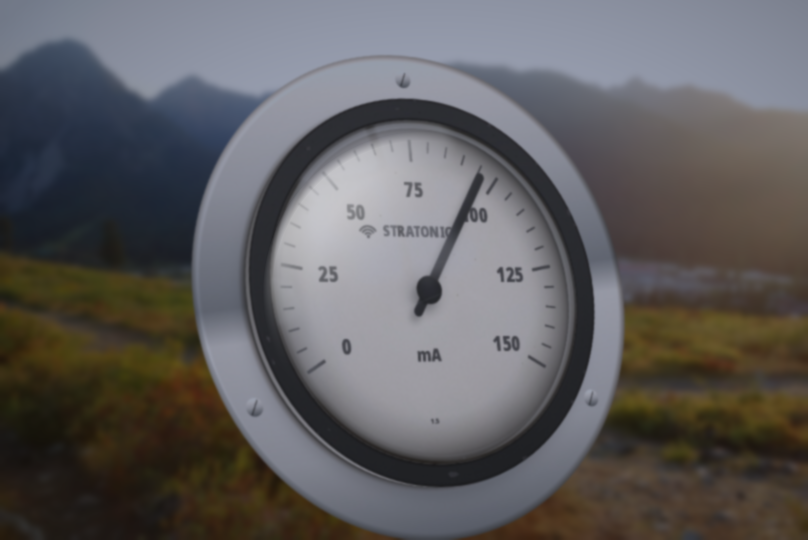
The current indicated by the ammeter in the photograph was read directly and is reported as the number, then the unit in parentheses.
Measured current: 95 (mA)
